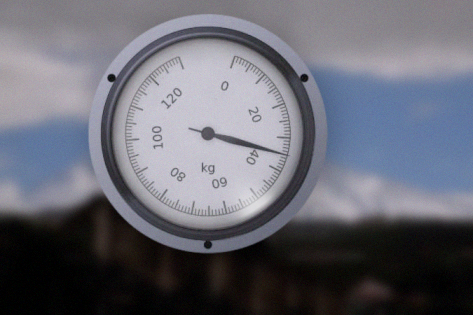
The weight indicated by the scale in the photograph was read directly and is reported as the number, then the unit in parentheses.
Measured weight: 35 (kg)
